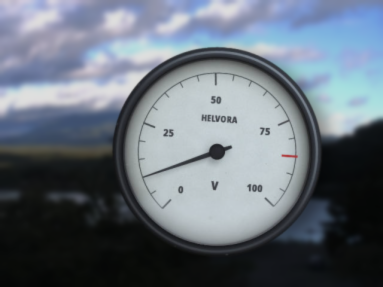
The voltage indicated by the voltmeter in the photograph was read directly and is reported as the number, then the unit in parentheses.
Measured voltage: 10 (V)
